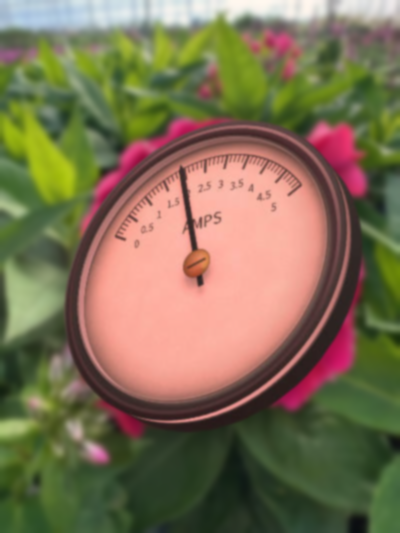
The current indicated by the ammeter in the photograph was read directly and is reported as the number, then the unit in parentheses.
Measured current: 2 (A)
